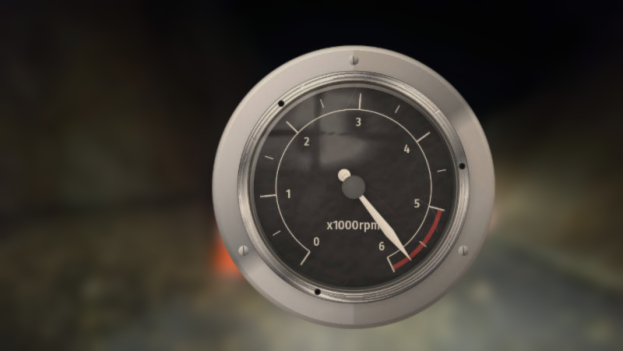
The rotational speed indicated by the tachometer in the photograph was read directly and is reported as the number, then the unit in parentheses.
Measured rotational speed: 5750 (rpm)
